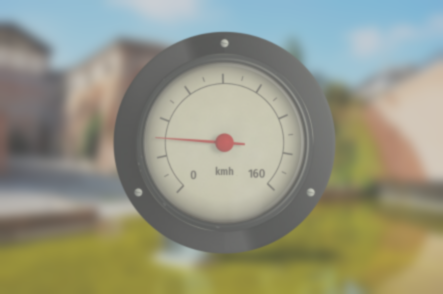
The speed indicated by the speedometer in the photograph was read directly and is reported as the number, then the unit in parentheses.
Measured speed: 30 (km/h)
